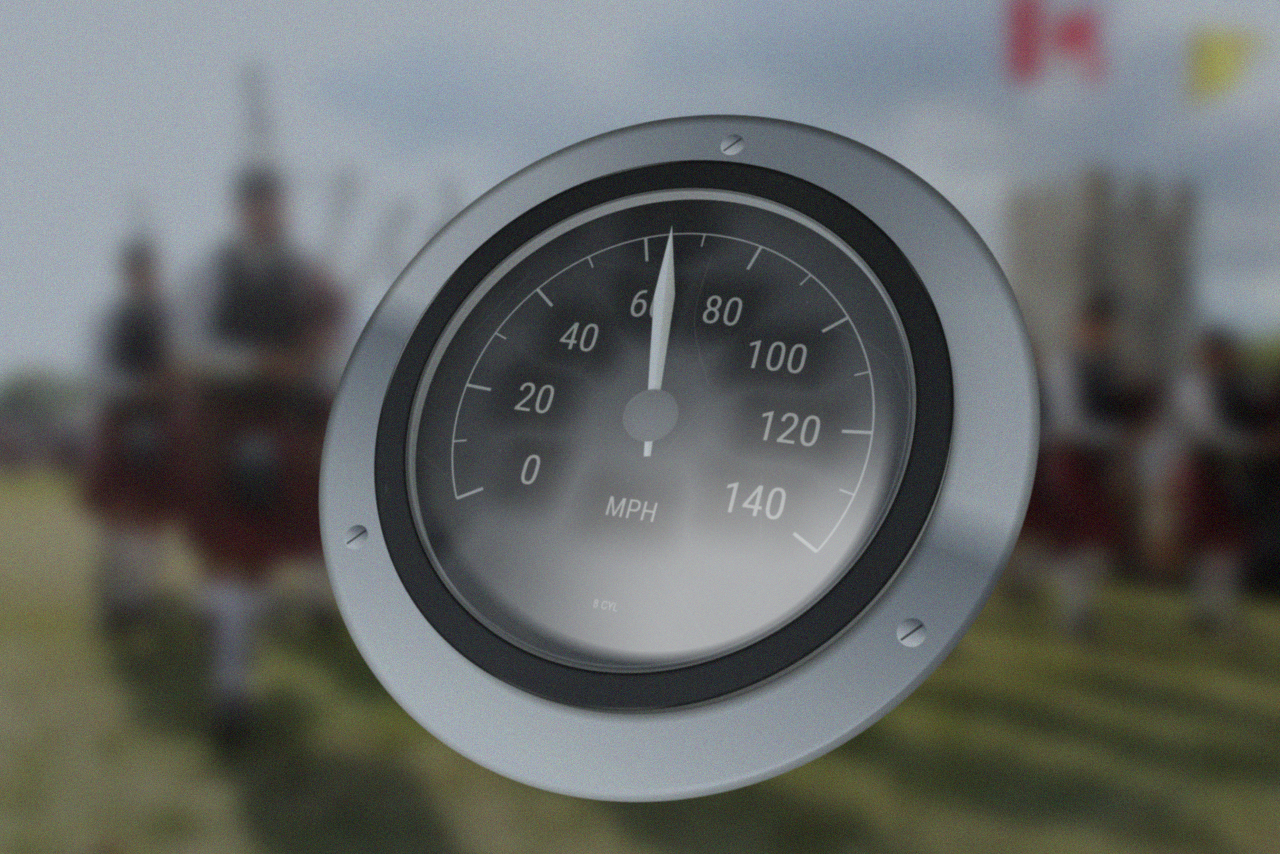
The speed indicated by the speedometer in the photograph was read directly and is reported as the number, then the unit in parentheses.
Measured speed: 65 (mph)
